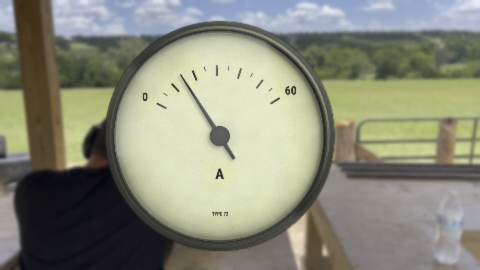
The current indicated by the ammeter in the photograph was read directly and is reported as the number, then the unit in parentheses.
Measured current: 15 (A)
